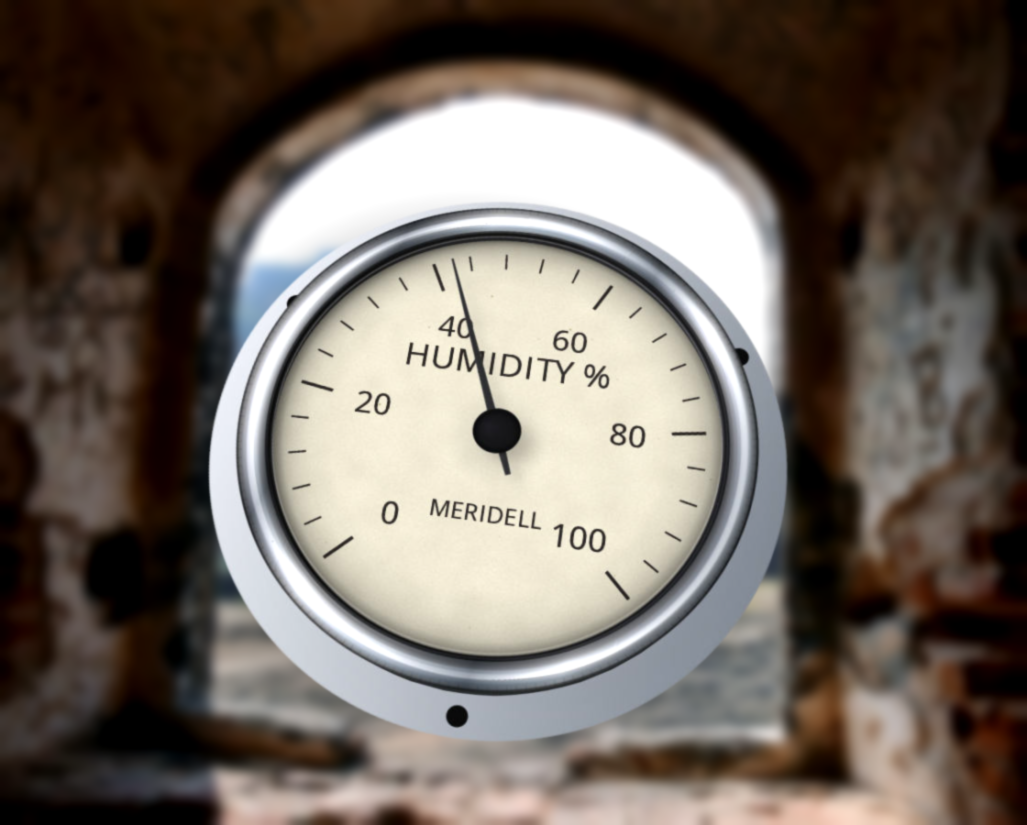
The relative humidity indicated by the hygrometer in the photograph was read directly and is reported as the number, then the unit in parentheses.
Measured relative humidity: 42 (%)
